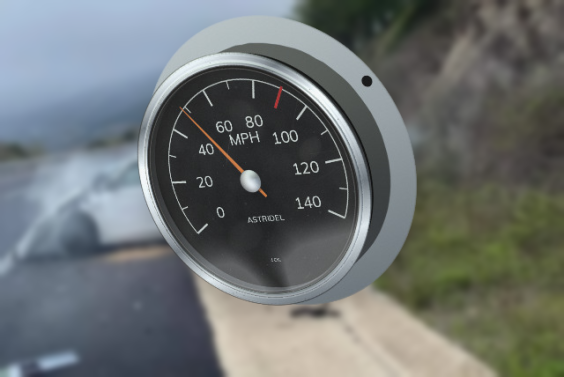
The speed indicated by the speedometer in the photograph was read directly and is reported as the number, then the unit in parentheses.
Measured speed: 50 (mph)
